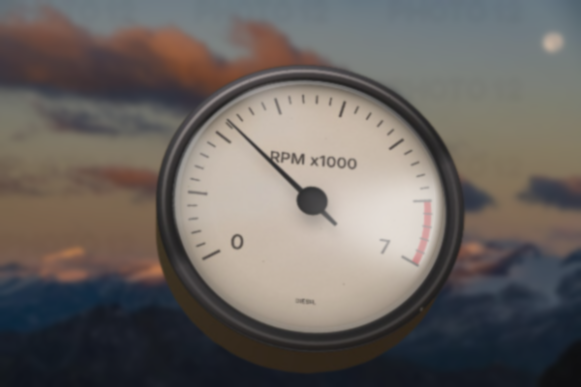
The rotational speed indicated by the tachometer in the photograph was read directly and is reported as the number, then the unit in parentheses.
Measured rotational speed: 2200 (rpm)
